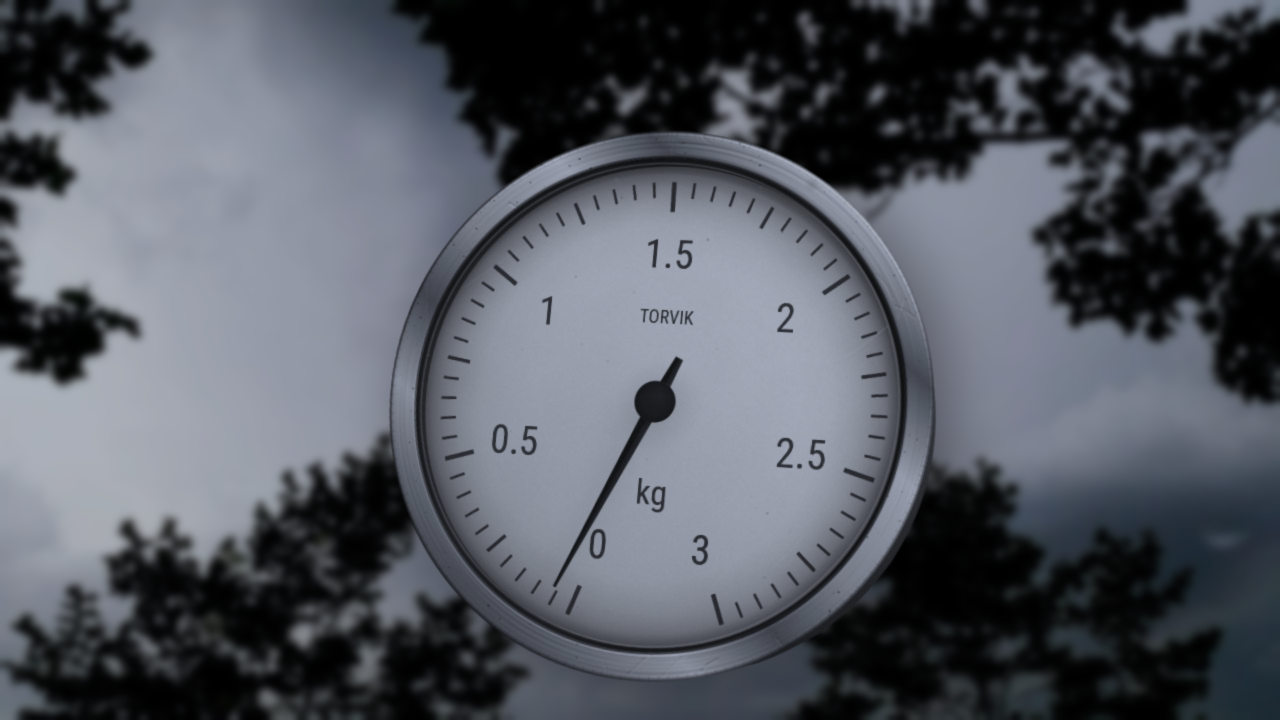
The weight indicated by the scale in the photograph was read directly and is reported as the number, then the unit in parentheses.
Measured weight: 0.05 (kg)
